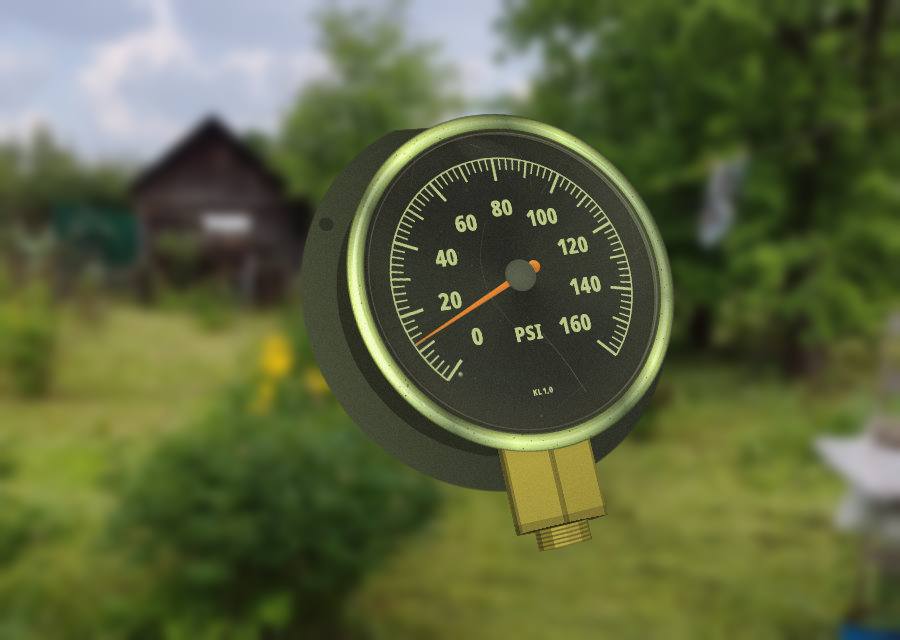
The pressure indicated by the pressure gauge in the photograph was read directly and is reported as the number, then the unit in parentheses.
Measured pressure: 12 (psi)
